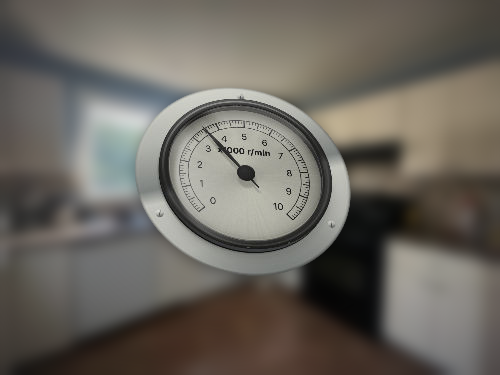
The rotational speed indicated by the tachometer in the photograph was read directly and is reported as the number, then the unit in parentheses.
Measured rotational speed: 3500 (rpm)
